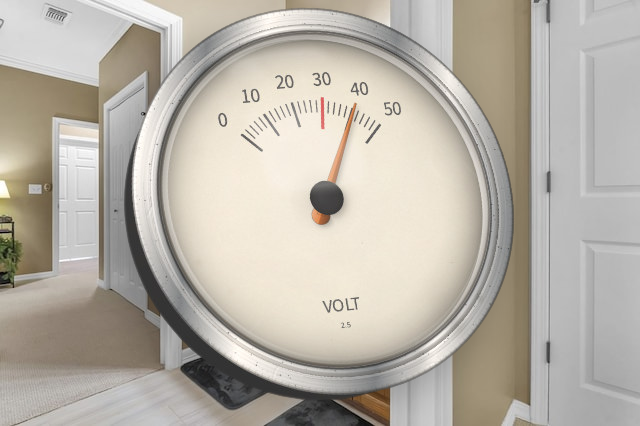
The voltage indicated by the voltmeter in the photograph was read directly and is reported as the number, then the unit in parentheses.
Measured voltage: 40 (V)
